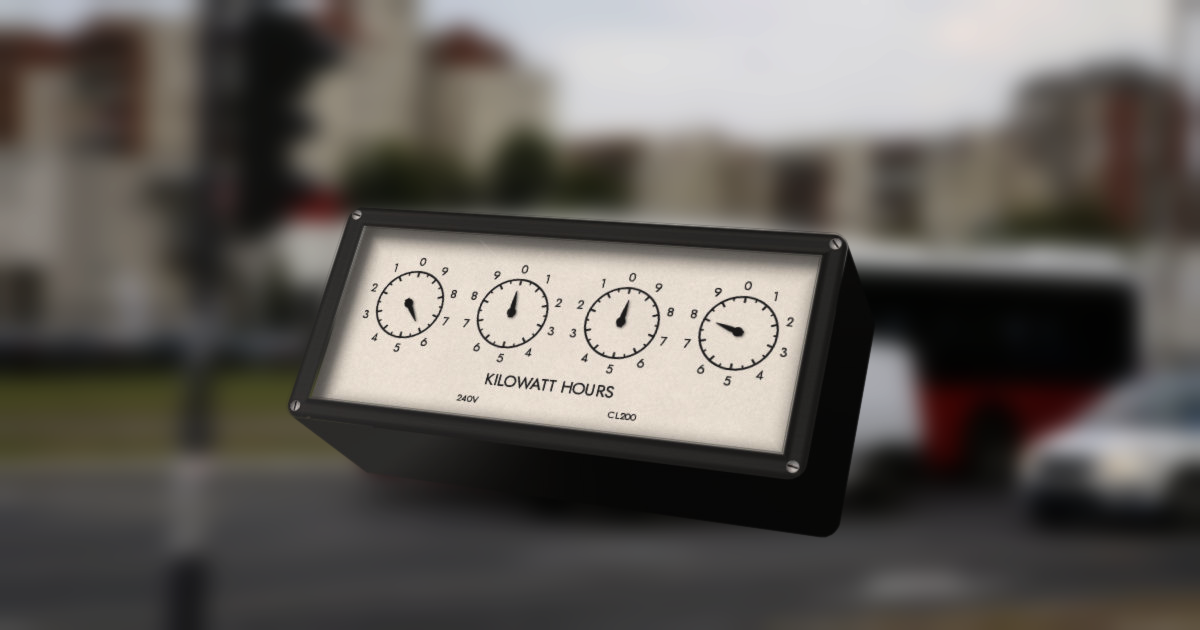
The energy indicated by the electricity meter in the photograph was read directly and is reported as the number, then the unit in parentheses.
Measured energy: 5998 (kWh)
